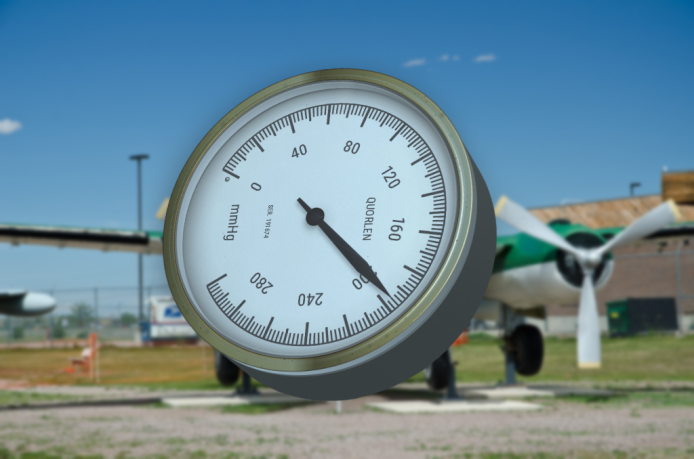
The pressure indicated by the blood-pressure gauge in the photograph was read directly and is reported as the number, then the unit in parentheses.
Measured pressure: 196 (mmHg)
